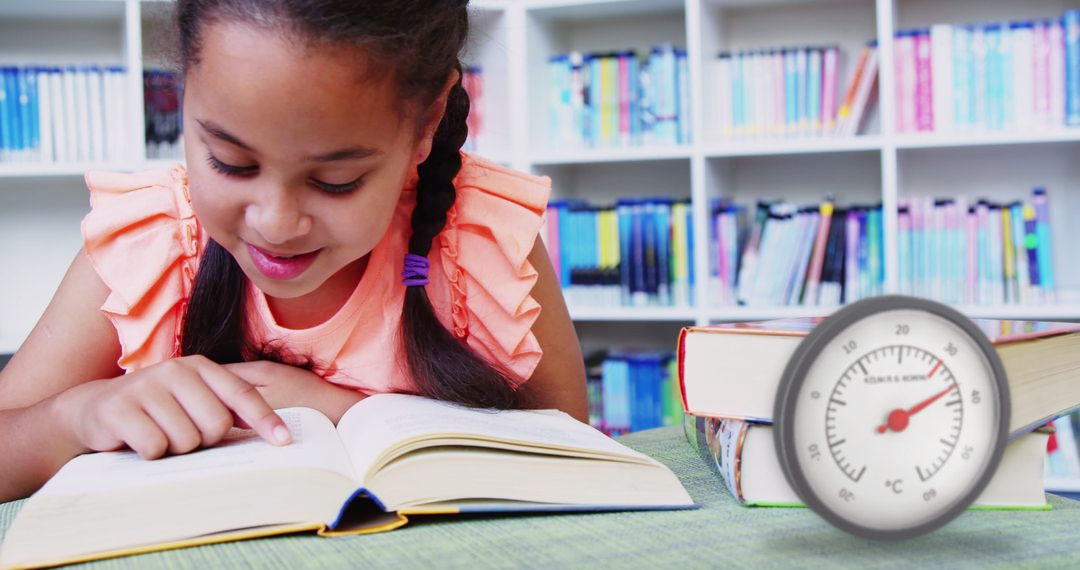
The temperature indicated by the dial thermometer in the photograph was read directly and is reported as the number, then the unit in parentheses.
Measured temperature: 36 (°C)
